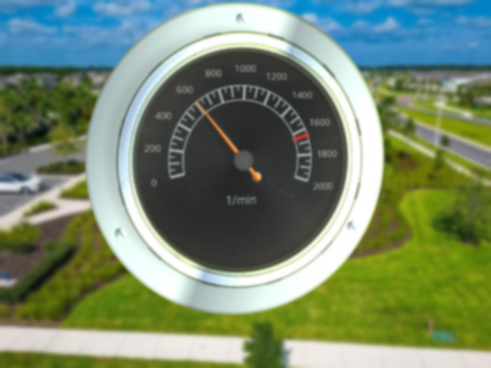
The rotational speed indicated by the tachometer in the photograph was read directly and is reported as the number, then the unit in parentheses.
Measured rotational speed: 600 (rpm)
